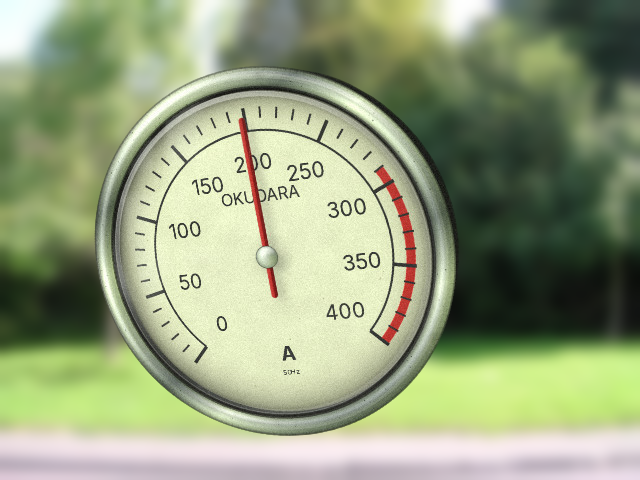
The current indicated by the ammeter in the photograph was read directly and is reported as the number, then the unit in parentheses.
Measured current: 200 (A)
